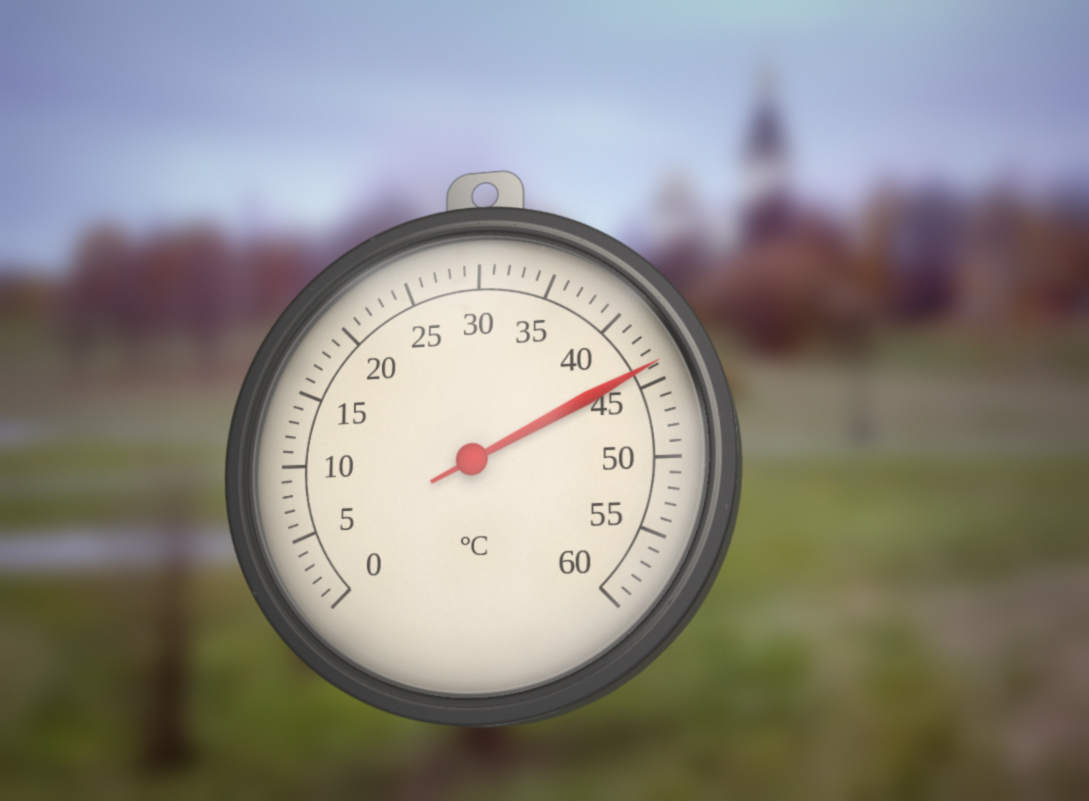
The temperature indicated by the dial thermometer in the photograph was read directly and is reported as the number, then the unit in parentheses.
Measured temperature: 44 (°C)
